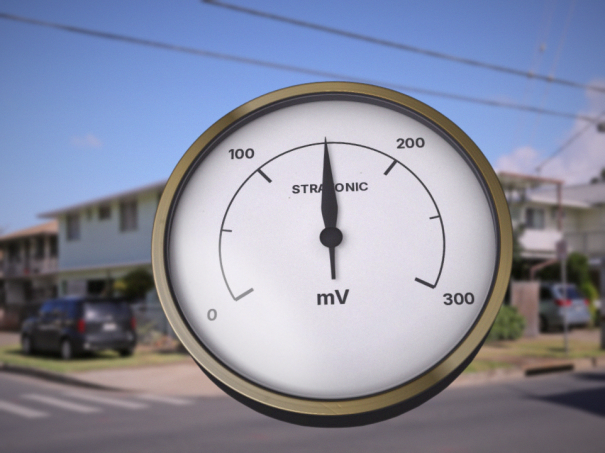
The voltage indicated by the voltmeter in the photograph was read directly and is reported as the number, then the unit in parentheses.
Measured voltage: 150 (mV)
